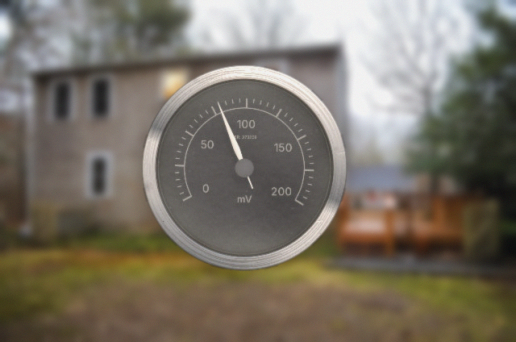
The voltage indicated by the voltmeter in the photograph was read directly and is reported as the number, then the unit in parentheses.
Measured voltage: 80 (mV)
